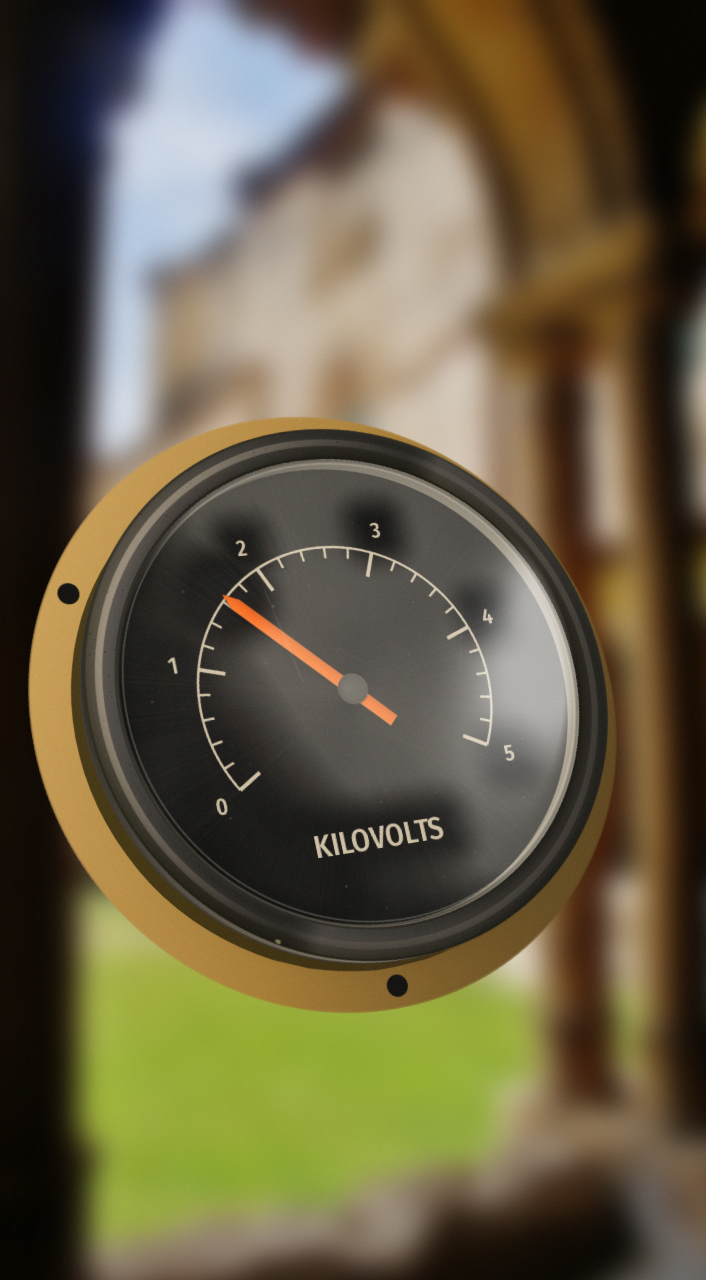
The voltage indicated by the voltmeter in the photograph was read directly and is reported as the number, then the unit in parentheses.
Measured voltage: 1.6 (kV)
